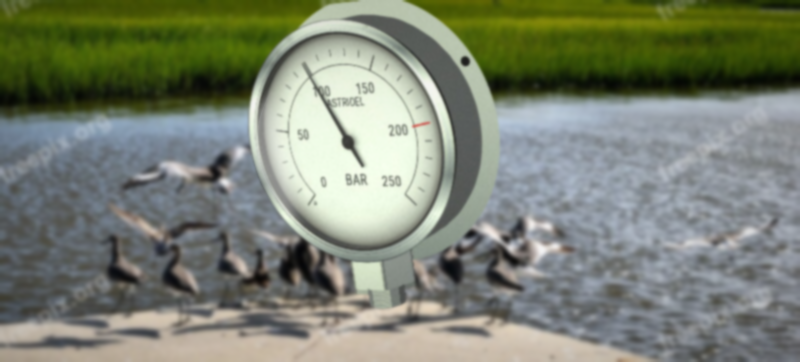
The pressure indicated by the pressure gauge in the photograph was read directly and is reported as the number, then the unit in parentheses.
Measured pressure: 100 (bar)
